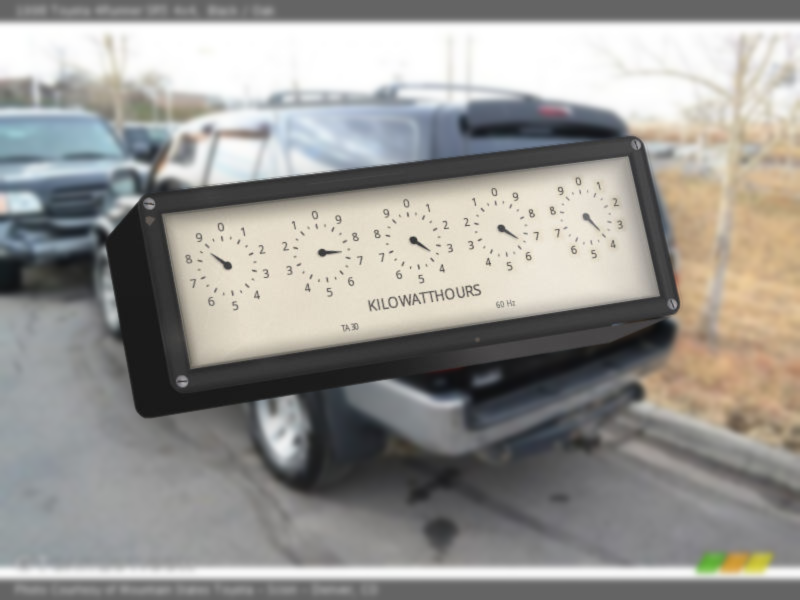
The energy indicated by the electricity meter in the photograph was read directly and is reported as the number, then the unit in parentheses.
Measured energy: 87364 (kWh)
